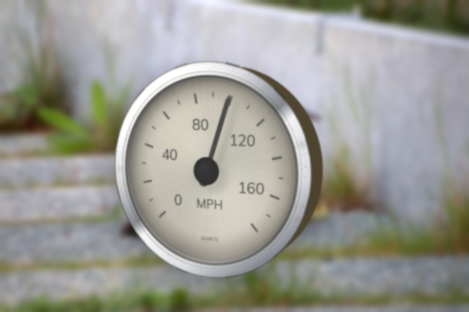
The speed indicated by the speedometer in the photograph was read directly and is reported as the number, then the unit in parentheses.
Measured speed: 100 (mph)
